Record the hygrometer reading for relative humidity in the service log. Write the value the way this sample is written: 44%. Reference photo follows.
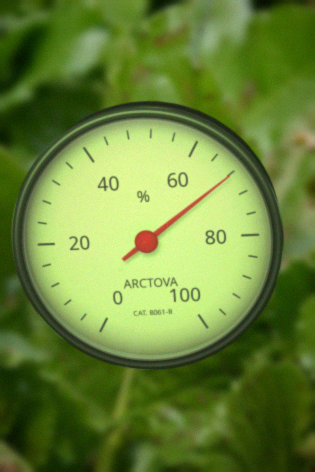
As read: 68%
